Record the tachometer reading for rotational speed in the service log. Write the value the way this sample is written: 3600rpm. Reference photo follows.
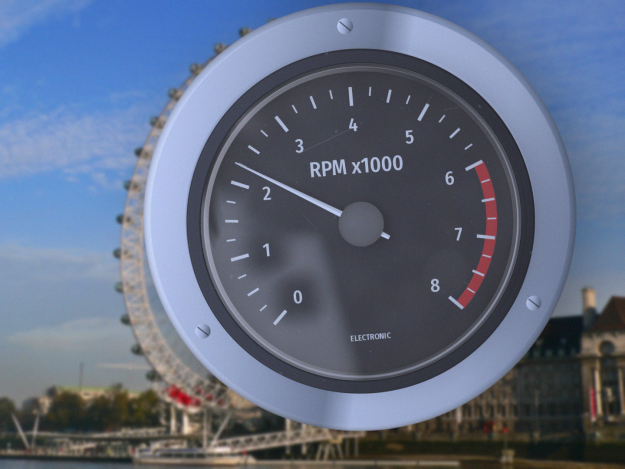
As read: 2250rpm
